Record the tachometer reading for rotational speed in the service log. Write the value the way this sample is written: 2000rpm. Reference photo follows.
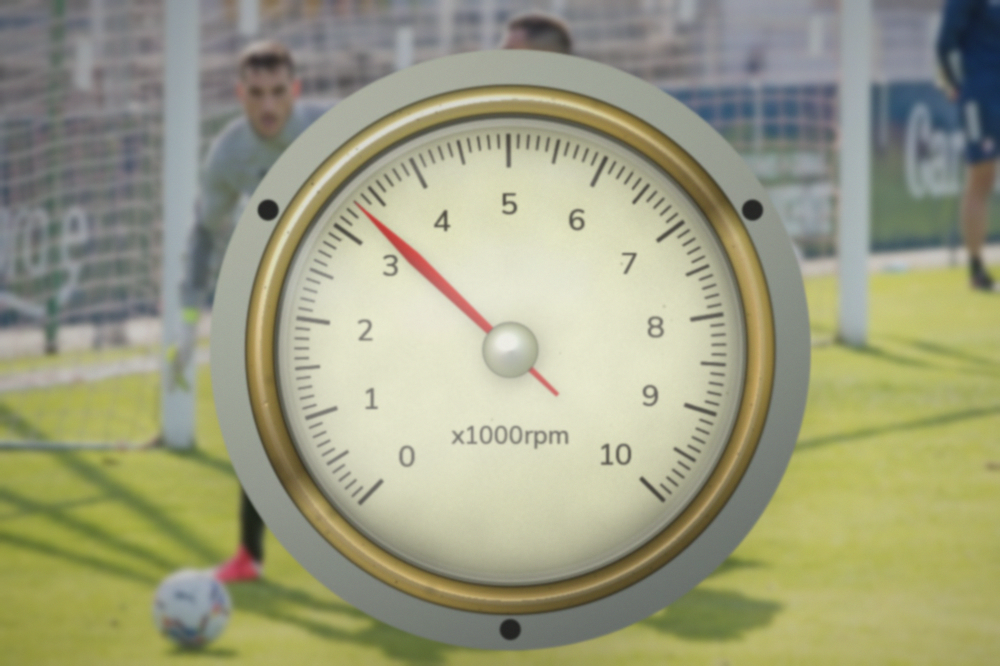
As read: 3300rpm
